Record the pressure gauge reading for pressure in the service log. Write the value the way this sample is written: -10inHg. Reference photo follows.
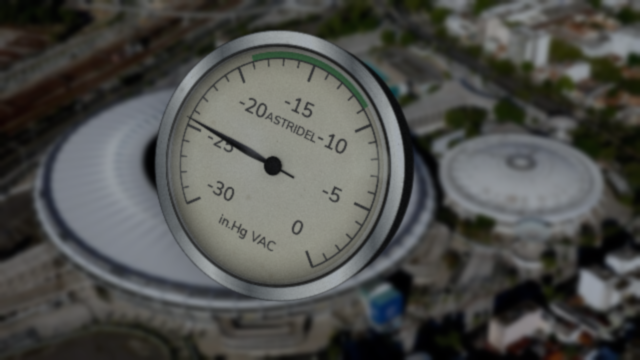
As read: -24.5inHg
